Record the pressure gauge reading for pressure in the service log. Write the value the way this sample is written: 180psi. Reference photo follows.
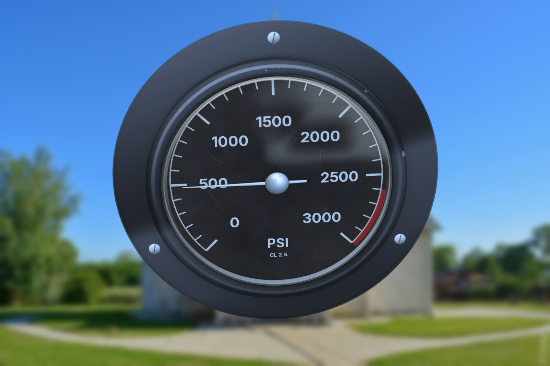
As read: 500psi
